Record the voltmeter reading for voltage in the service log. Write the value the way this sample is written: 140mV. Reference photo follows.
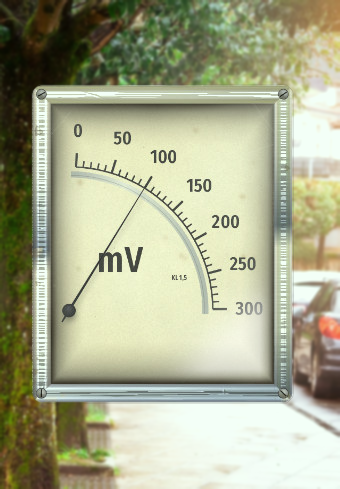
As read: 100mV
